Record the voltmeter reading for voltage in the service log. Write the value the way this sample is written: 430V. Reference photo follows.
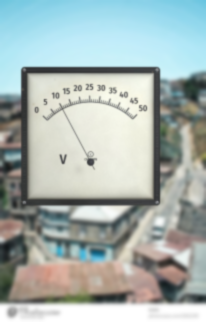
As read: 10V
